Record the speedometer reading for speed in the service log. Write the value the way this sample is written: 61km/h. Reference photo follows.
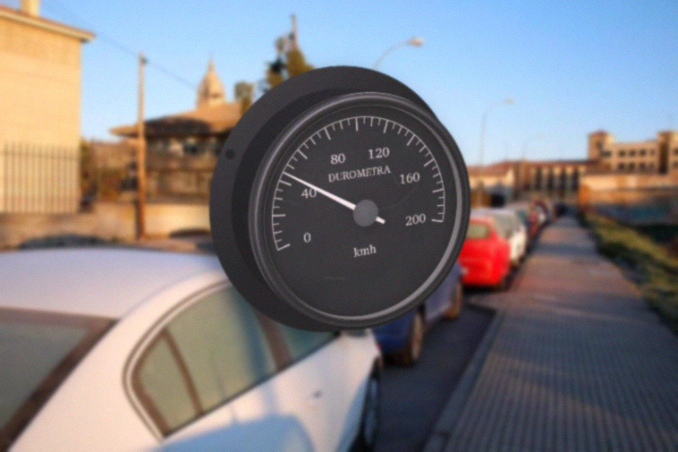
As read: 45km/h
